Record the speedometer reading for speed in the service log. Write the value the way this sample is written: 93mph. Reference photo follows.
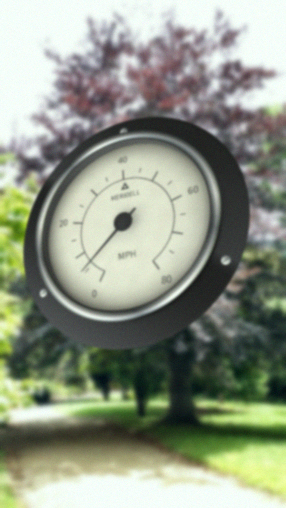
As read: 5mph
